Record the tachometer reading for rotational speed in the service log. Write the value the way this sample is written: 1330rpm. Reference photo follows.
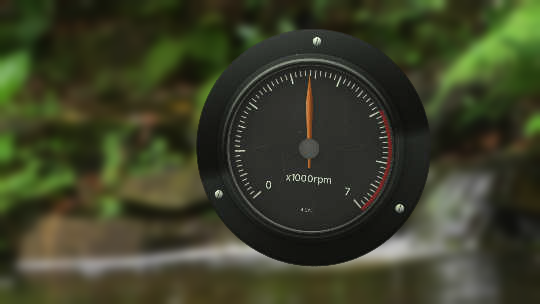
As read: 3400rpm
